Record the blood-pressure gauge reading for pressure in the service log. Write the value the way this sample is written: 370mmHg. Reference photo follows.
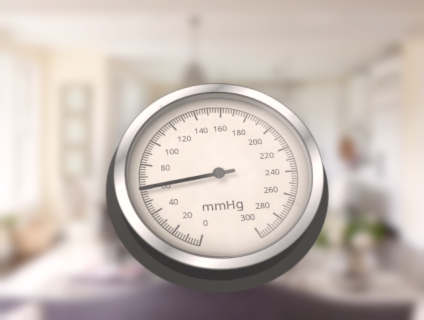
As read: 60mmHg
